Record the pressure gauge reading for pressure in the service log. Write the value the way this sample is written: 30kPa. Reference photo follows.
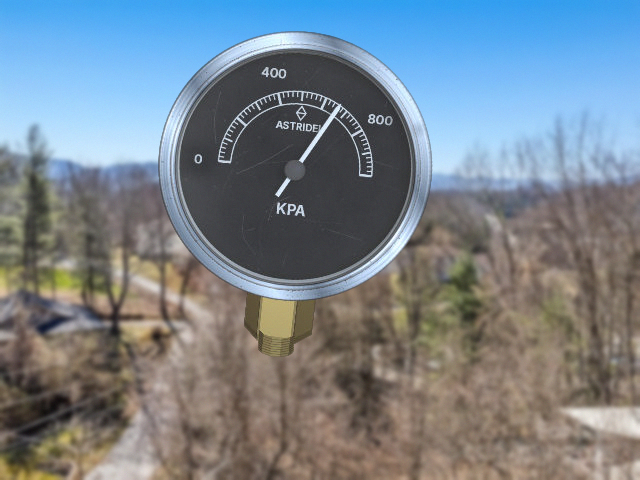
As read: 660kPa
